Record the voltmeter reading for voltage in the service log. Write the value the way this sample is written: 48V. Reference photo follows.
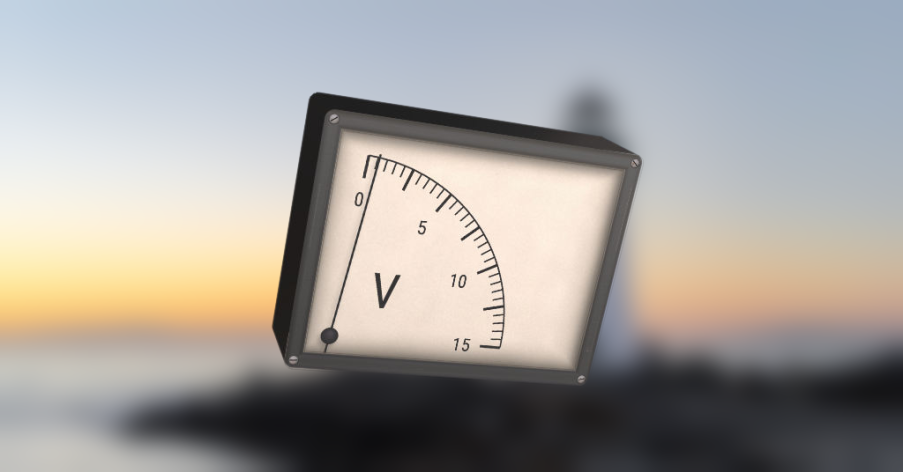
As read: 0.5V
